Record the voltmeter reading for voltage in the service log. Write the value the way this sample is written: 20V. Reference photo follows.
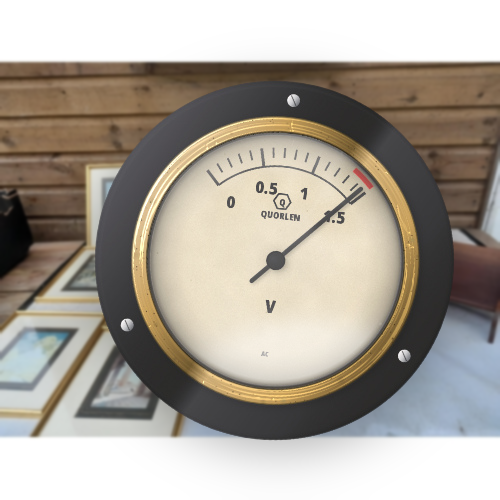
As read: 1.45V
